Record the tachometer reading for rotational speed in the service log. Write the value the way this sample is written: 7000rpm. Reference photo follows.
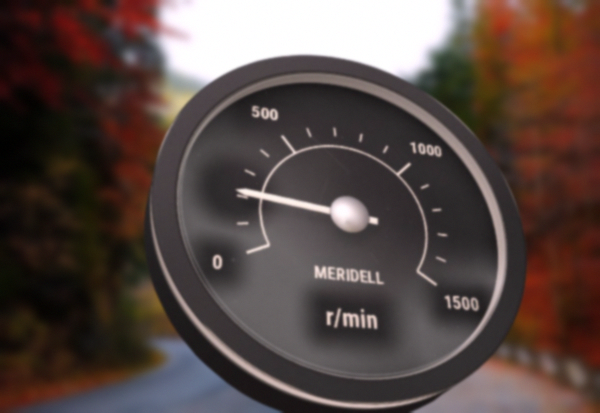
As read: 200rpm
